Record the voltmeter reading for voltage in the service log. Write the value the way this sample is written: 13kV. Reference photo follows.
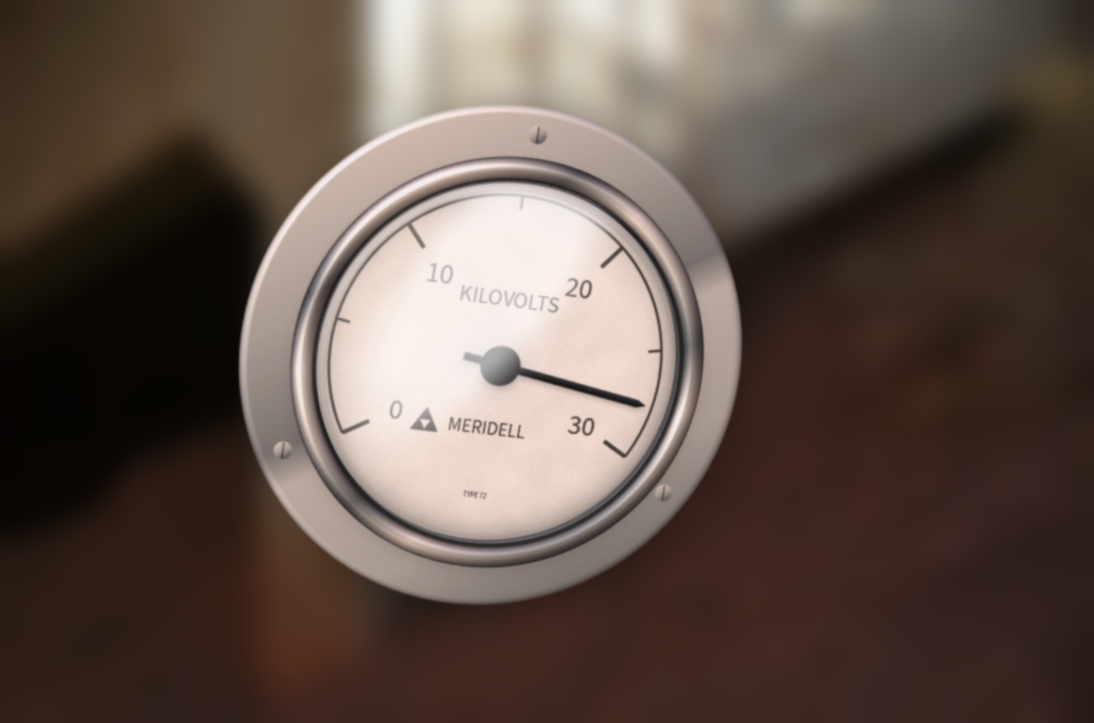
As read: 27.5kV
